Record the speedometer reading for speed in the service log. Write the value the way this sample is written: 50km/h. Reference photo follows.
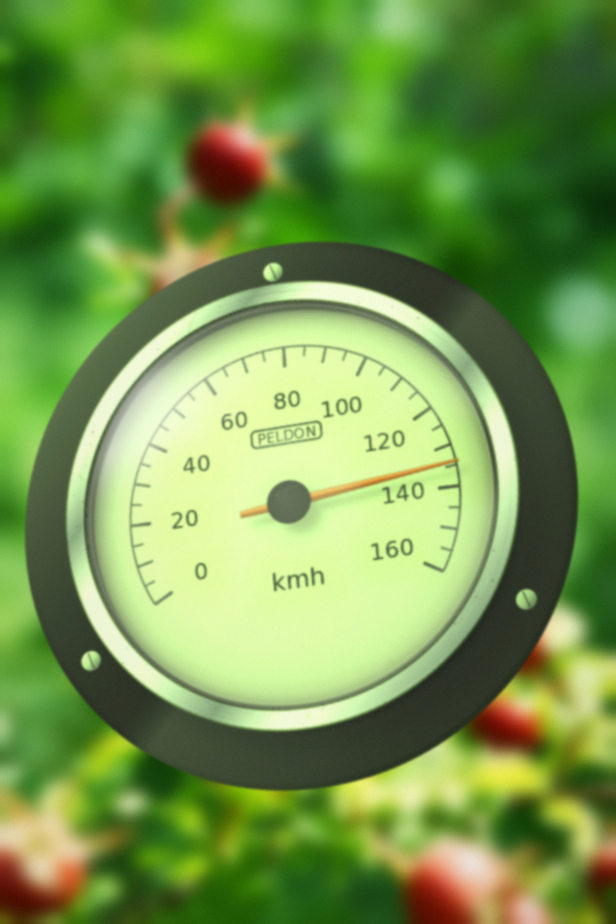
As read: 135km/h
